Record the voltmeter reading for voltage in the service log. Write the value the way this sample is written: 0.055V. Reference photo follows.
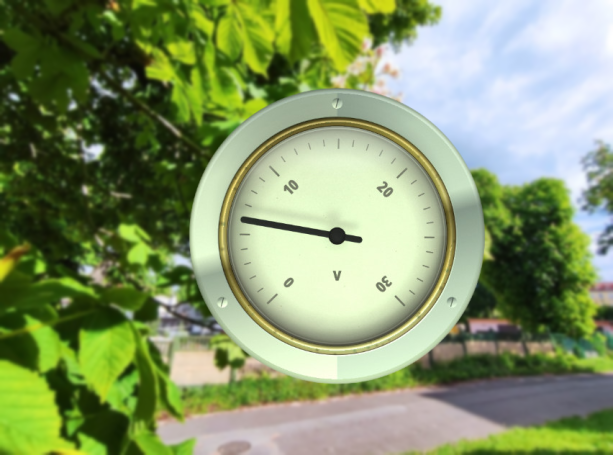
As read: 6V
